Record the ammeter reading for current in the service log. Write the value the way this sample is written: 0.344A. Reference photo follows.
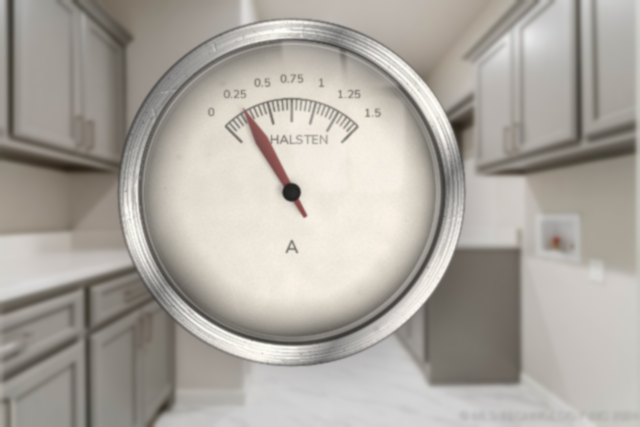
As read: 0.25A
